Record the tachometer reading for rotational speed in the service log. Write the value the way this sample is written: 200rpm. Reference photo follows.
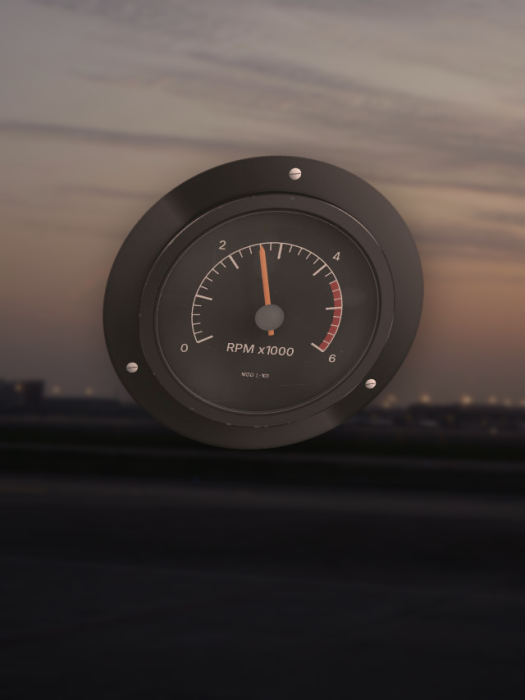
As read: 2600rpm
